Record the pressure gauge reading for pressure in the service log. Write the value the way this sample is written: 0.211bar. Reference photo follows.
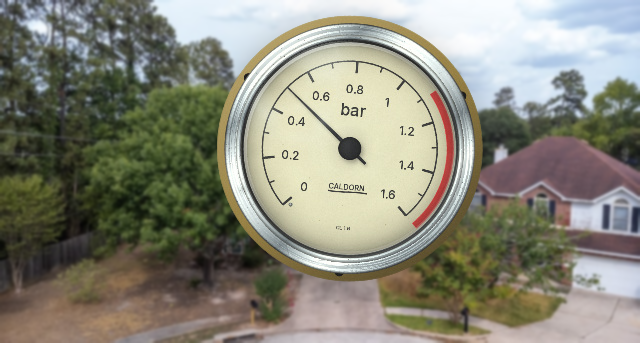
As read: 0.5bar
